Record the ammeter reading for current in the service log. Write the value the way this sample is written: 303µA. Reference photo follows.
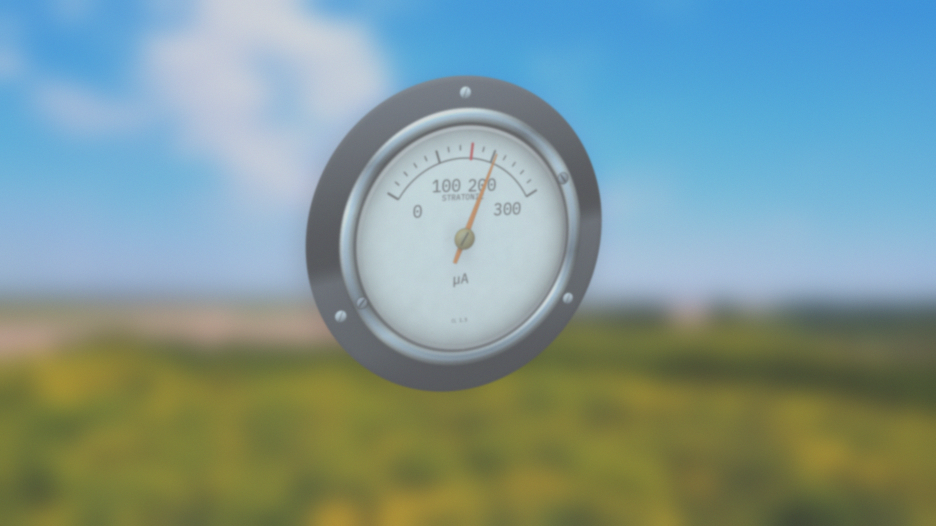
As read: 200µA
